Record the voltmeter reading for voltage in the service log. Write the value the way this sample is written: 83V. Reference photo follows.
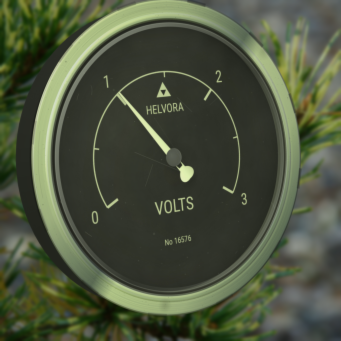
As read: 1V
